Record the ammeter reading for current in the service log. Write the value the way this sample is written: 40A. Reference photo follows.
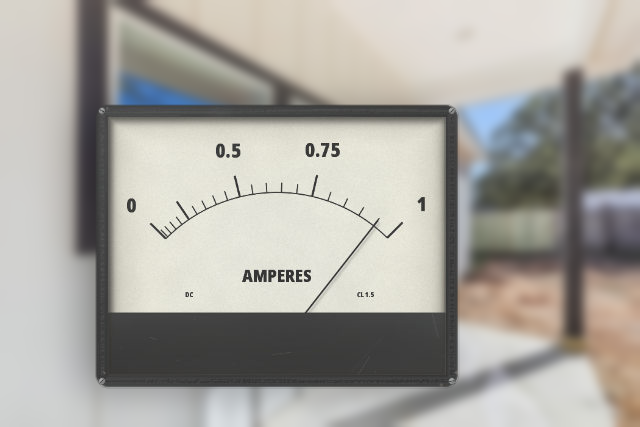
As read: 0.95A
